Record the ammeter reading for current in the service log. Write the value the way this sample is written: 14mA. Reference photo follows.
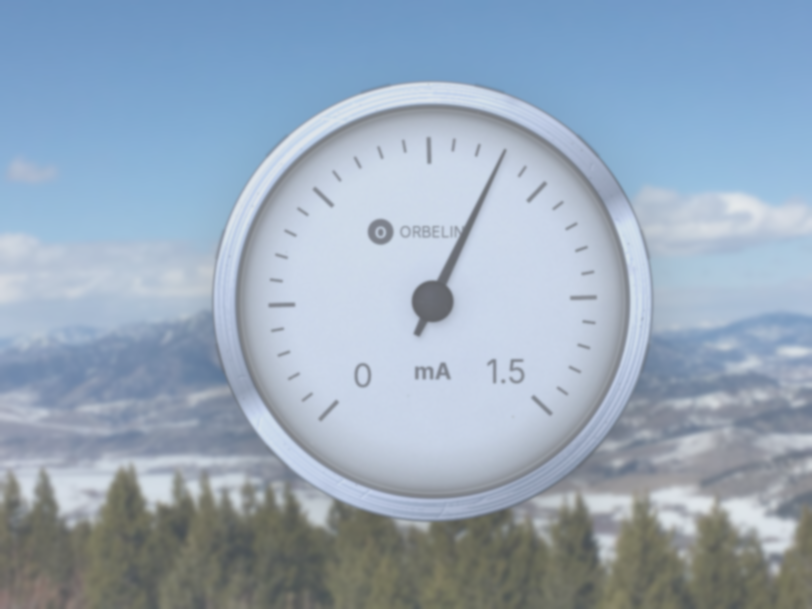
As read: 0.9mA
